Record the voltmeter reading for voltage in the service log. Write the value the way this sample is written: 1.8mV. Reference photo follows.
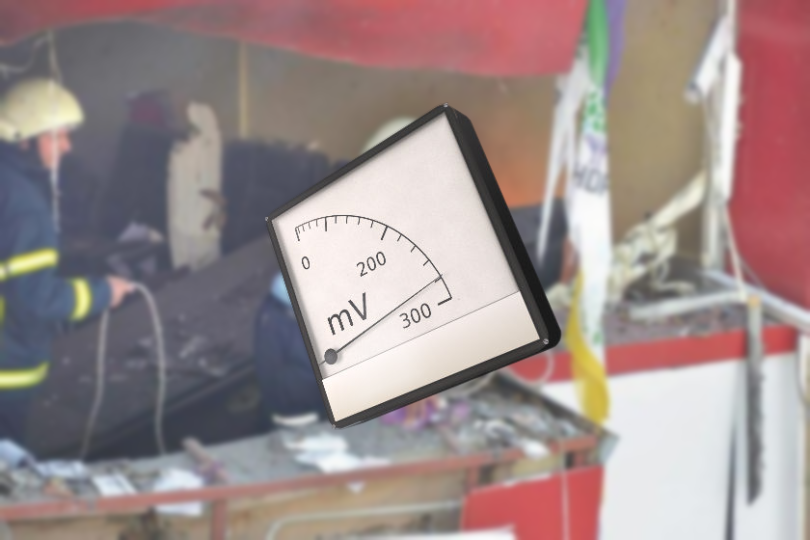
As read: 280mV
